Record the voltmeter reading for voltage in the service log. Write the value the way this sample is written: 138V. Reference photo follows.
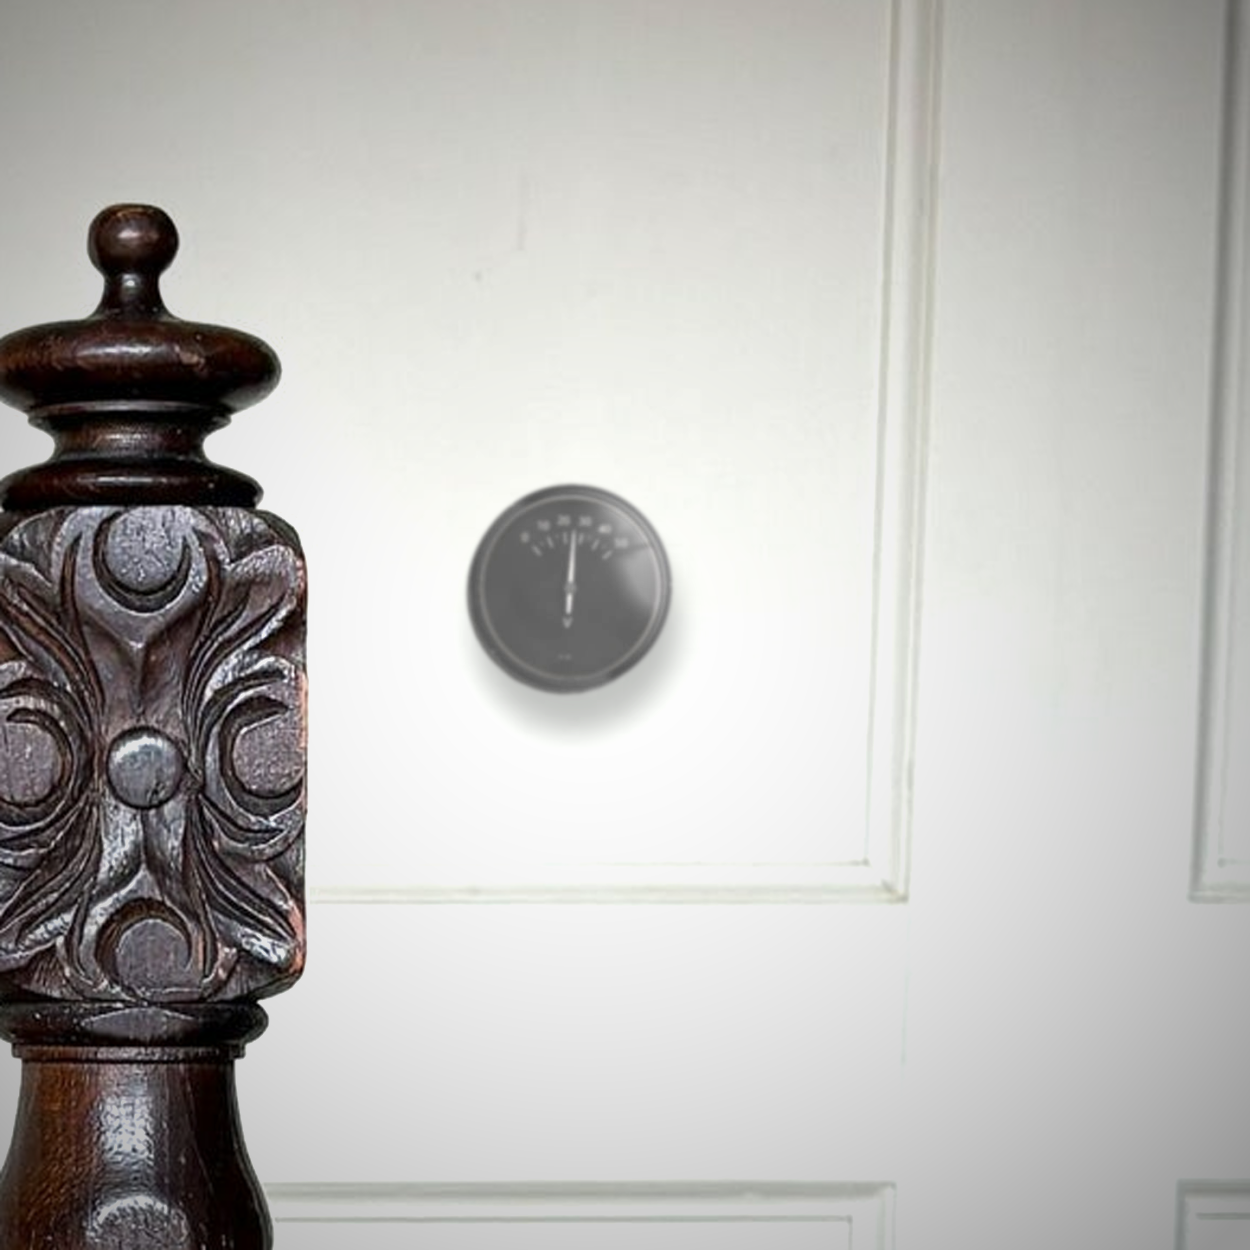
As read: 25V
